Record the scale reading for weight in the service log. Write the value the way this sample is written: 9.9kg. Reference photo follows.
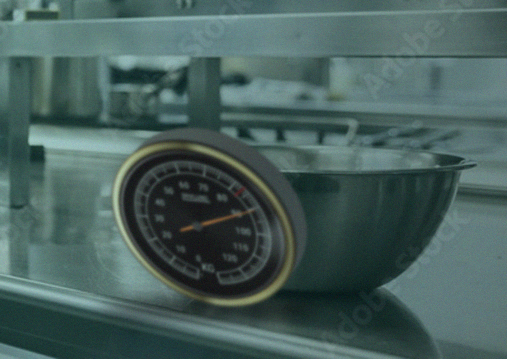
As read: 90kg
